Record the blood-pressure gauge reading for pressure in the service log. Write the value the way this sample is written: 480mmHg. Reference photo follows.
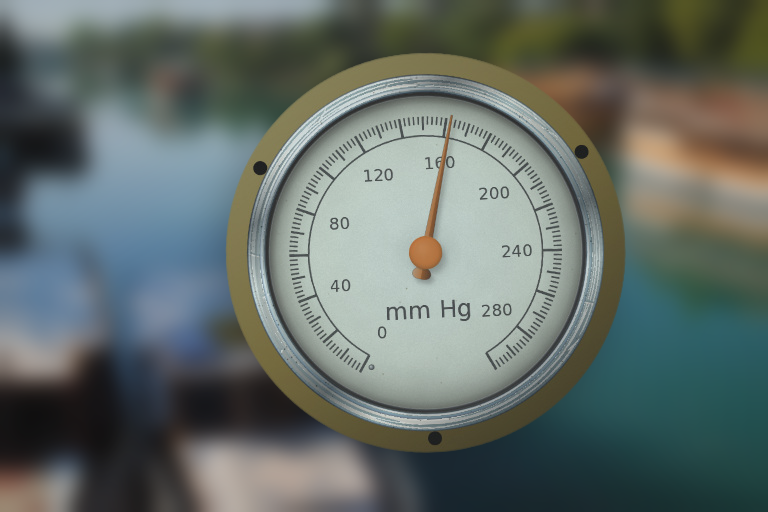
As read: 162mmHg
